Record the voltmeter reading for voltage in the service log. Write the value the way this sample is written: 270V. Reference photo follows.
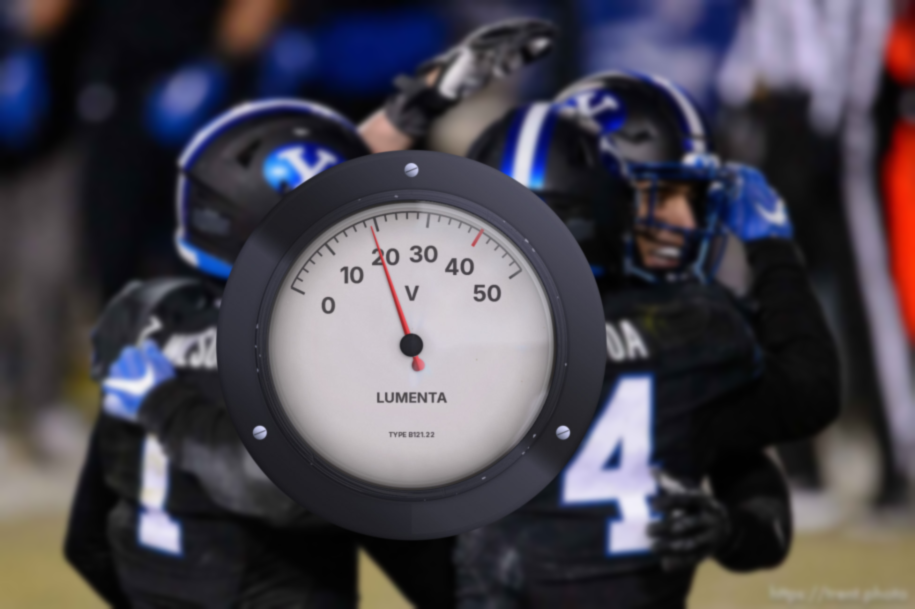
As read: 19V
